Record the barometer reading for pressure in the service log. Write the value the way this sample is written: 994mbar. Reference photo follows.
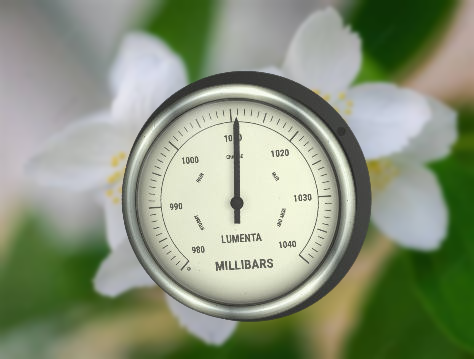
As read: 1011mbar
